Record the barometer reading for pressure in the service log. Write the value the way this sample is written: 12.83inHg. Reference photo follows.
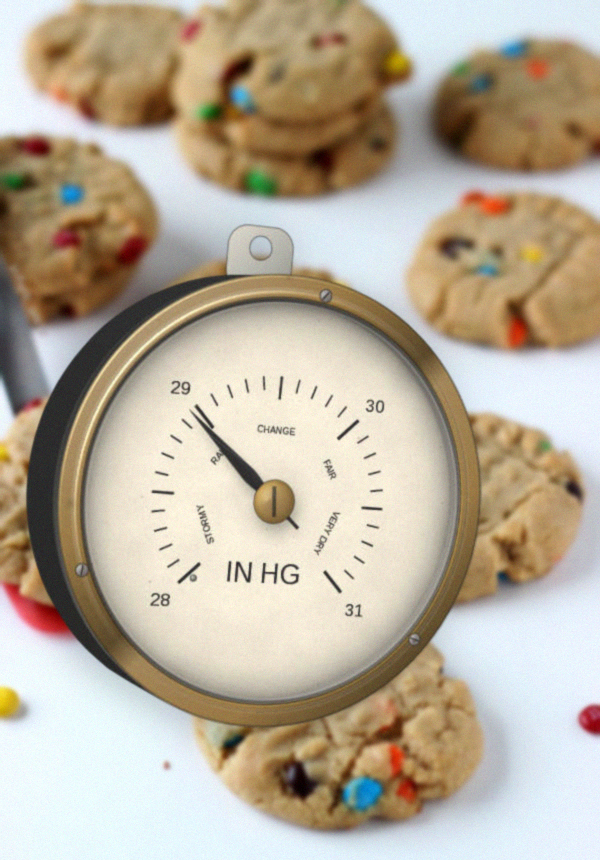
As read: 28.95inHg
